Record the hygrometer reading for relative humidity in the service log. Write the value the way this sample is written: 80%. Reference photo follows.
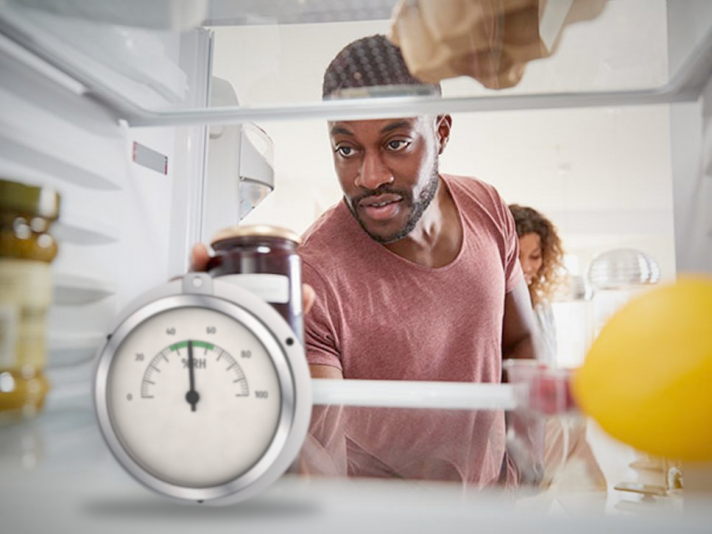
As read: 50%
